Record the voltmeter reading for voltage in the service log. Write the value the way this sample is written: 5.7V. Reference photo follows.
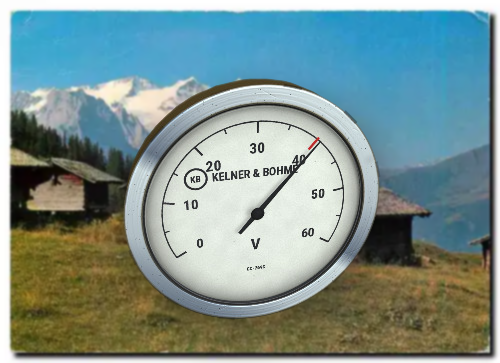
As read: 40V
